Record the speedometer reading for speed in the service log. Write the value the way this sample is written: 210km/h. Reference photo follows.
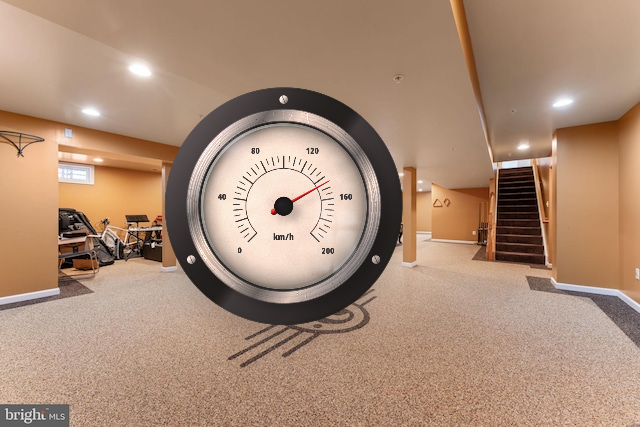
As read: 145km/h
